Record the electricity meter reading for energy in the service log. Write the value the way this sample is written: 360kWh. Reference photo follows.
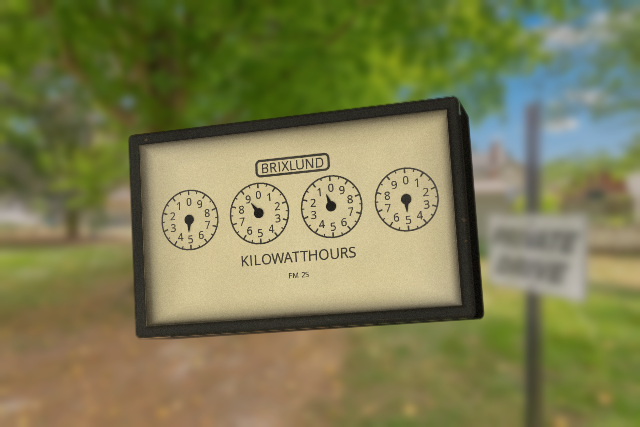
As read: 4905kWh
